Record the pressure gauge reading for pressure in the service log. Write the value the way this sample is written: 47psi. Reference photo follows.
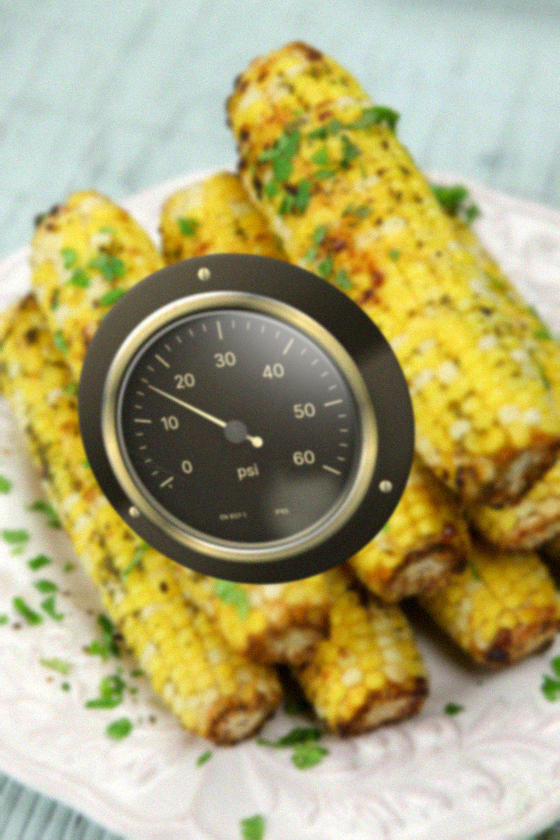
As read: 16psi
